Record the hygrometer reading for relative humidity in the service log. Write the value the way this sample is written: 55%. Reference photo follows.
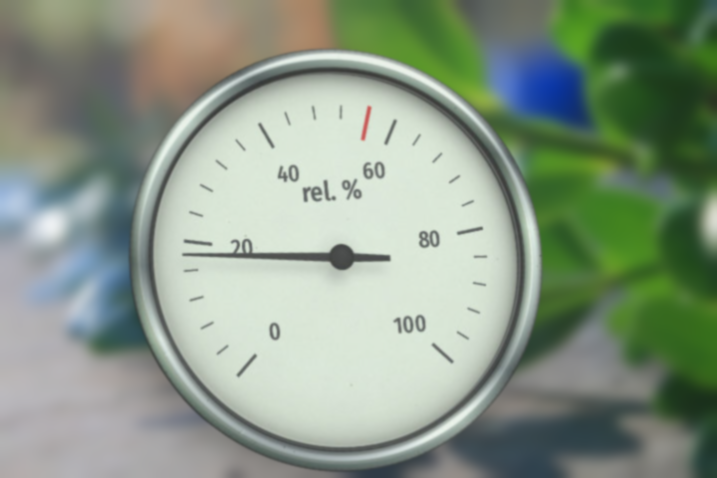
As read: 18%
